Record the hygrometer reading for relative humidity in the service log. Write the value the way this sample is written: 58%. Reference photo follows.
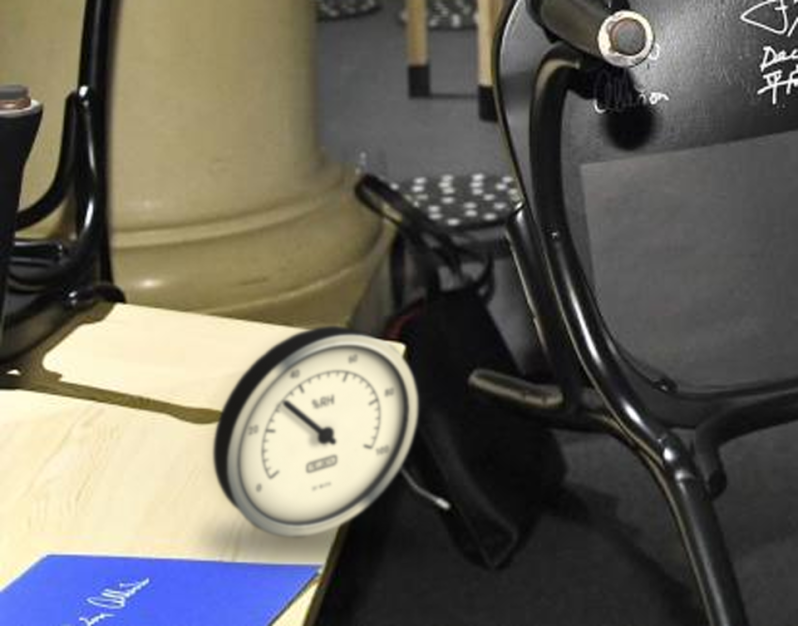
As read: 32%
